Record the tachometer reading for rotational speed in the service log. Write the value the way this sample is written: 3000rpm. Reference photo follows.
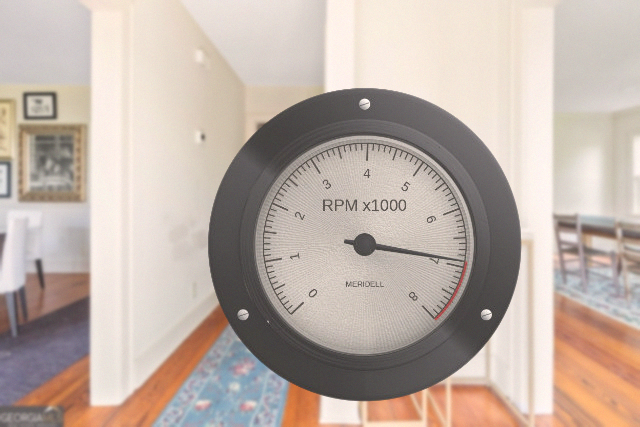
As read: 6900rpm
